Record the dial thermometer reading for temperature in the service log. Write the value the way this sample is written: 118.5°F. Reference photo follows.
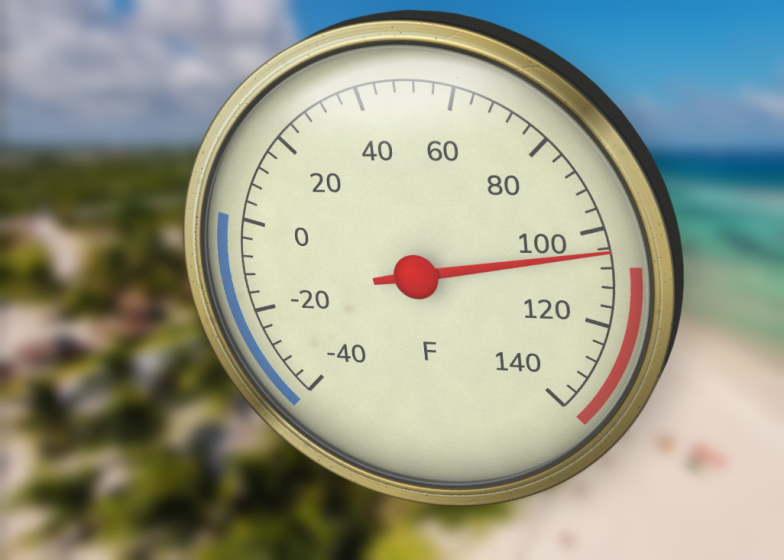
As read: 104°F
